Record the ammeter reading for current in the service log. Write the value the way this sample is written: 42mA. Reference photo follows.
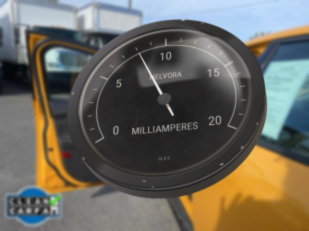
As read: 8mA
